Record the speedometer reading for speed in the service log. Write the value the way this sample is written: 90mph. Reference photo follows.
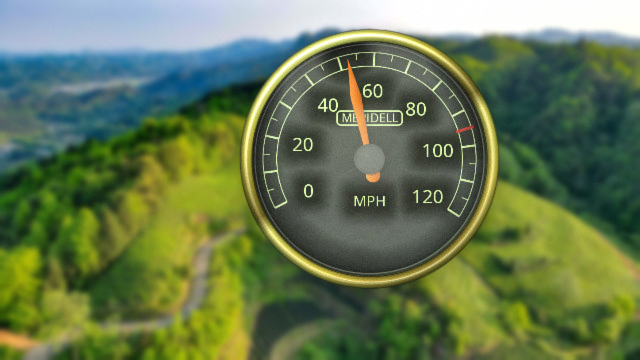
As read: 52.5mph
